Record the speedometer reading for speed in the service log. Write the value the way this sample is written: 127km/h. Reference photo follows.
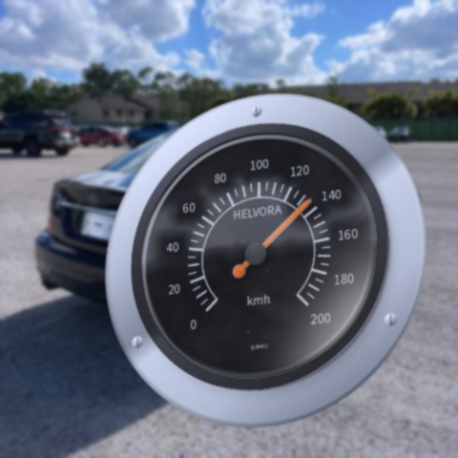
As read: 135km/h
